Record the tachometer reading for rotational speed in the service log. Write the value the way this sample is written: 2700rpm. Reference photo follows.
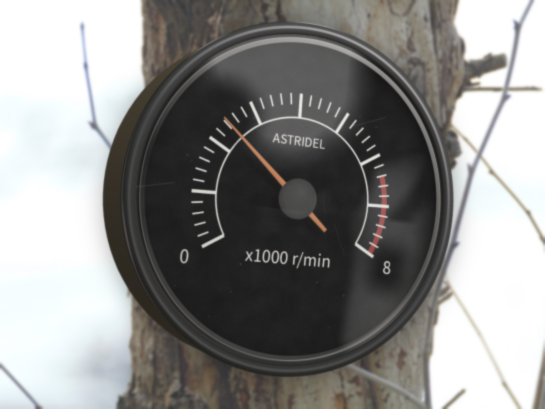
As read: 2400rpm
